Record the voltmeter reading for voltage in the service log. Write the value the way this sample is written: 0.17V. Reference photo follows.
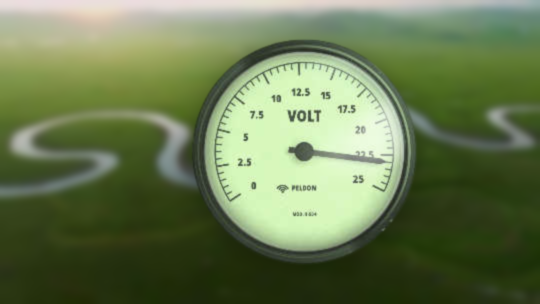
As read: 23V
